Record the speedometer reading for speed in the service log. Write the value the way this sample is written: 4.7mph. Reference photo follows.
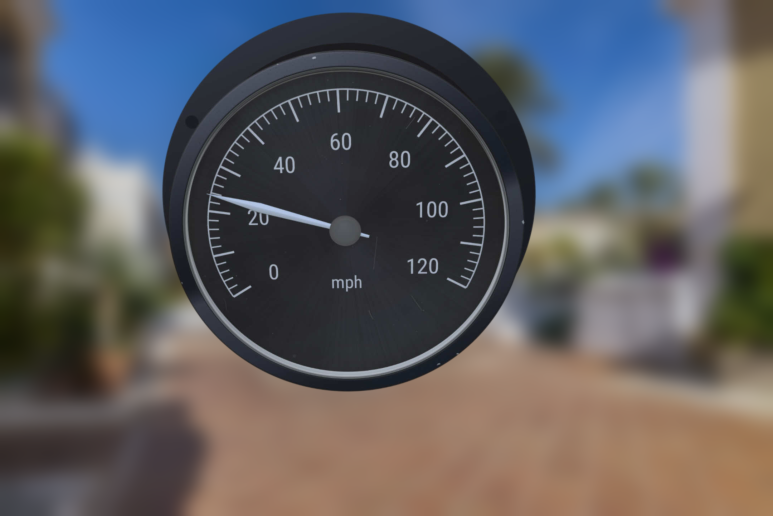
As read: 24mph
